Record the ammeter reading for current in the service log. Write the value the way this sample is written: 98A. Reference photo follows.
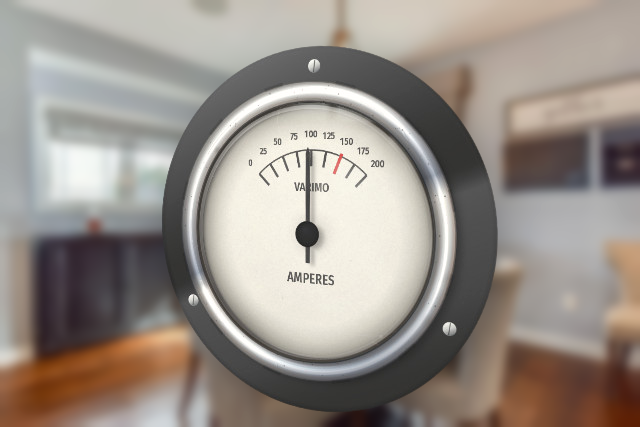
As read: 100A
